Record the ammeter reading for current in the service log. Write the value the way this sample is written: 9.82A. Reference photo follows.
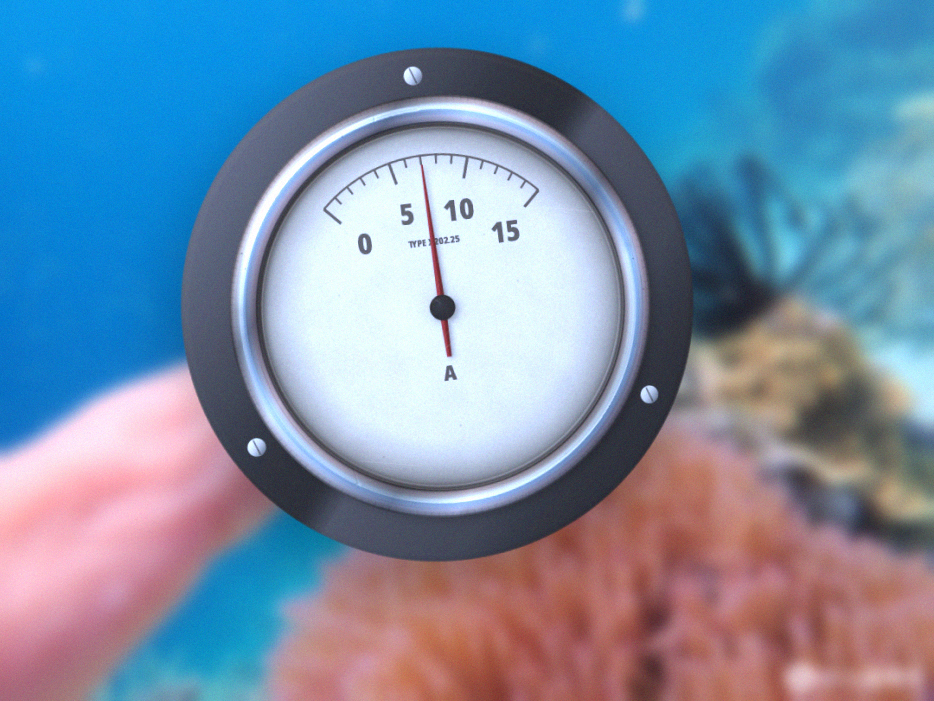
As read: 7A
